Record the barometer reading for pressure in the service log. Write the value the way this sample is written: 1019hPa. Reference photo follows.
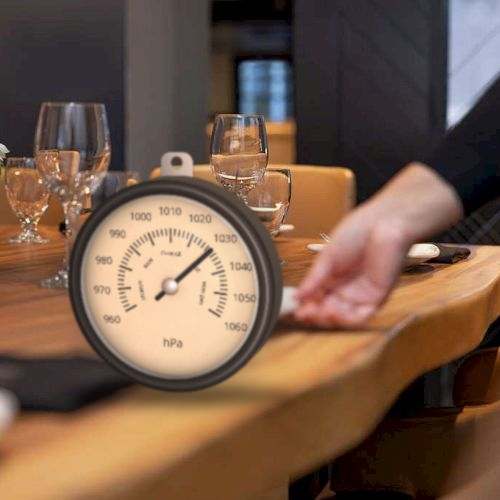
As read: 1030hPa
